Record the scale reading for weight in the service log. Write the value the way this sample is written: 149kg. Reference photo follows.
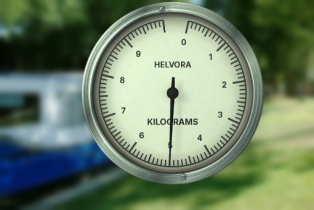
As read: 5kg
